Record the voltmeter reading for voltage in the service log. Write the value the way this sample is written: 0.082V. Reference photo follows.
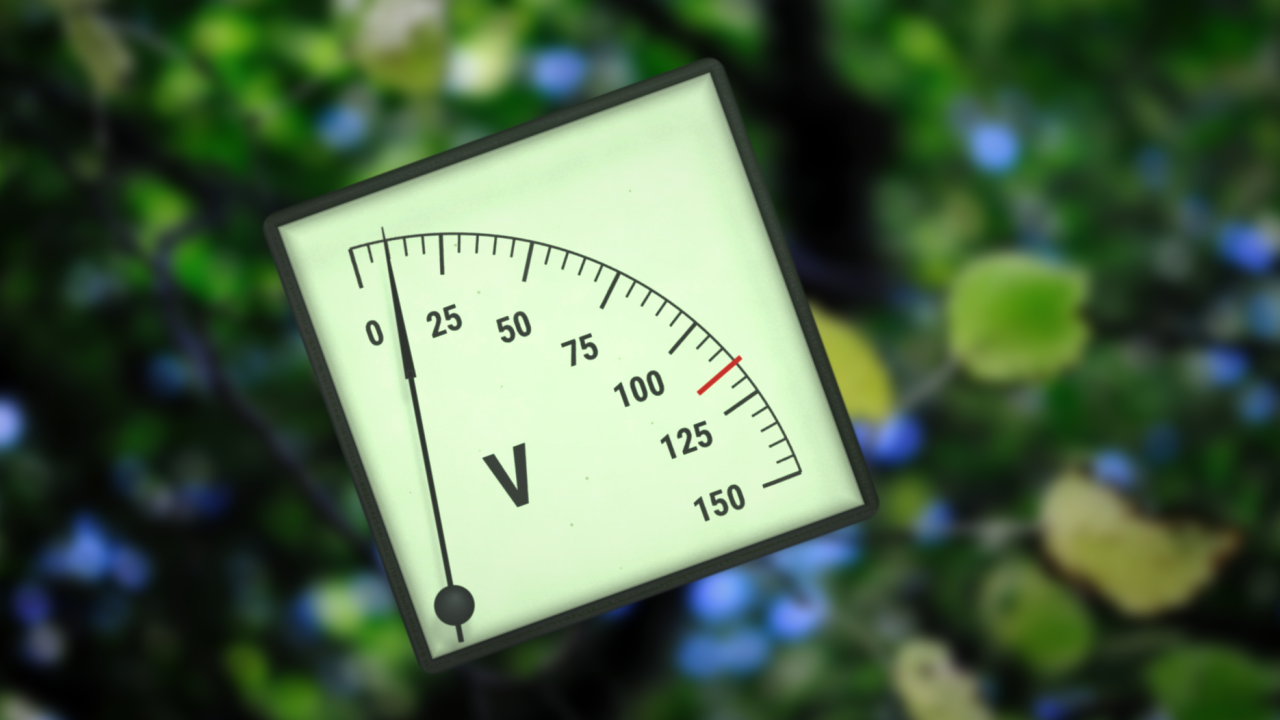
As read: 10V
